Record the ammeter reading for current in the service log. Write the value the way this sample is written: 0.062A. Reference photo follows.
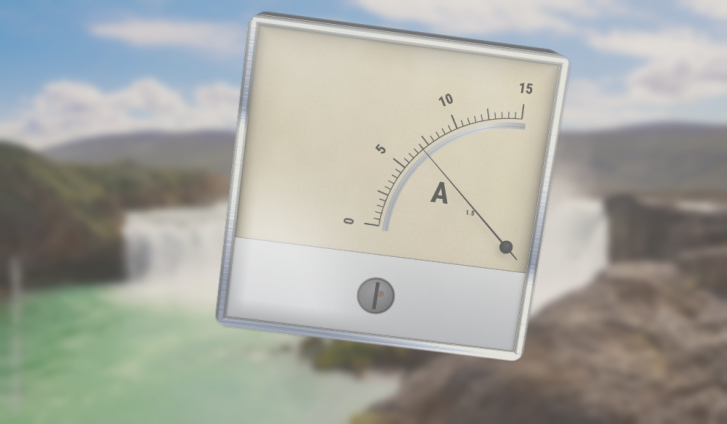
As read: 7A
